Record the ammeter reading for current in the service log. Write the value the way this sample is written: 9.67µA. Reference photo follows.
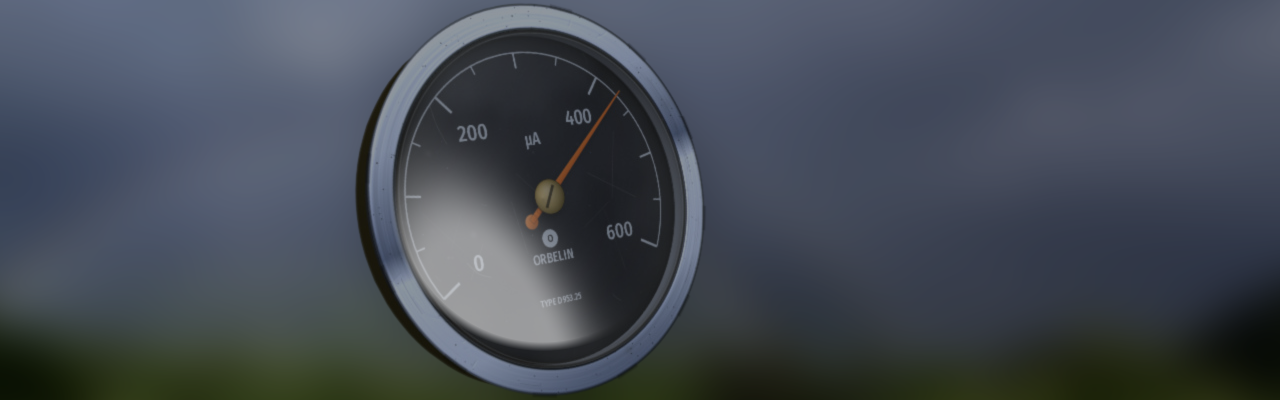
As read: 425µA
